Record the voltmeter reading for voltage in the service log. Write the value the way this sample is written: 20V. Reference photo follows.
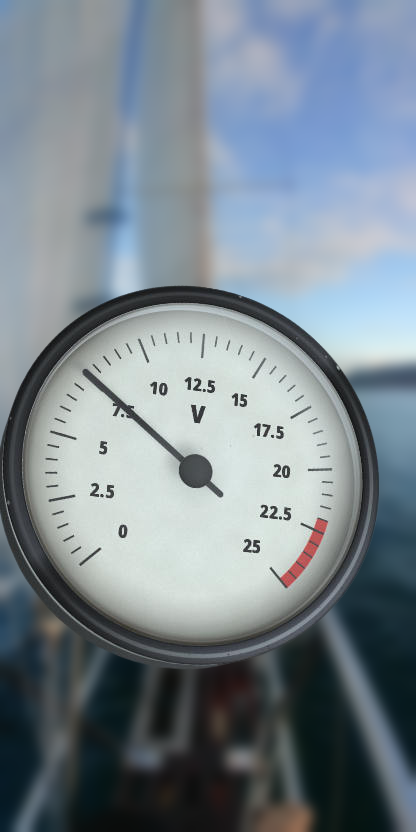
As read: 7.5V
